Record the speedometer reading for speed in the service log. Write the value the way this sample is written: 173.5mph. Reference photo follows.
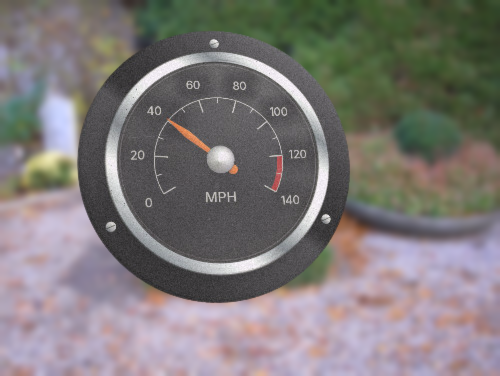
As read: 40mph
